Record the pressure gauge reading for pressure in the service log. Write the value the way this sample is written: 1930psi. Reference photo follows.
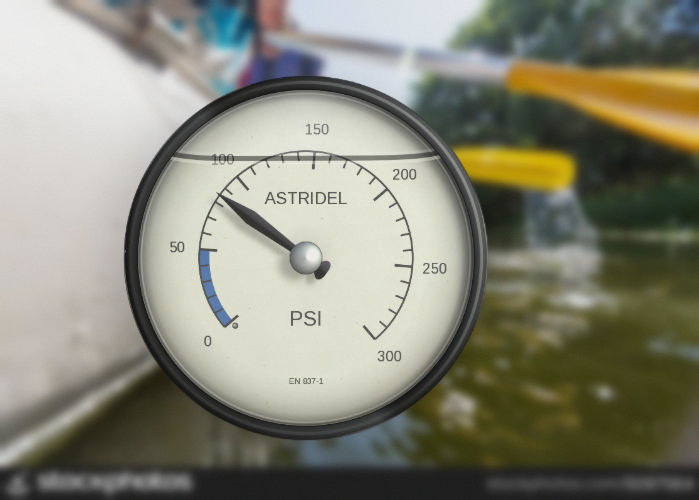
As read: 85psi
